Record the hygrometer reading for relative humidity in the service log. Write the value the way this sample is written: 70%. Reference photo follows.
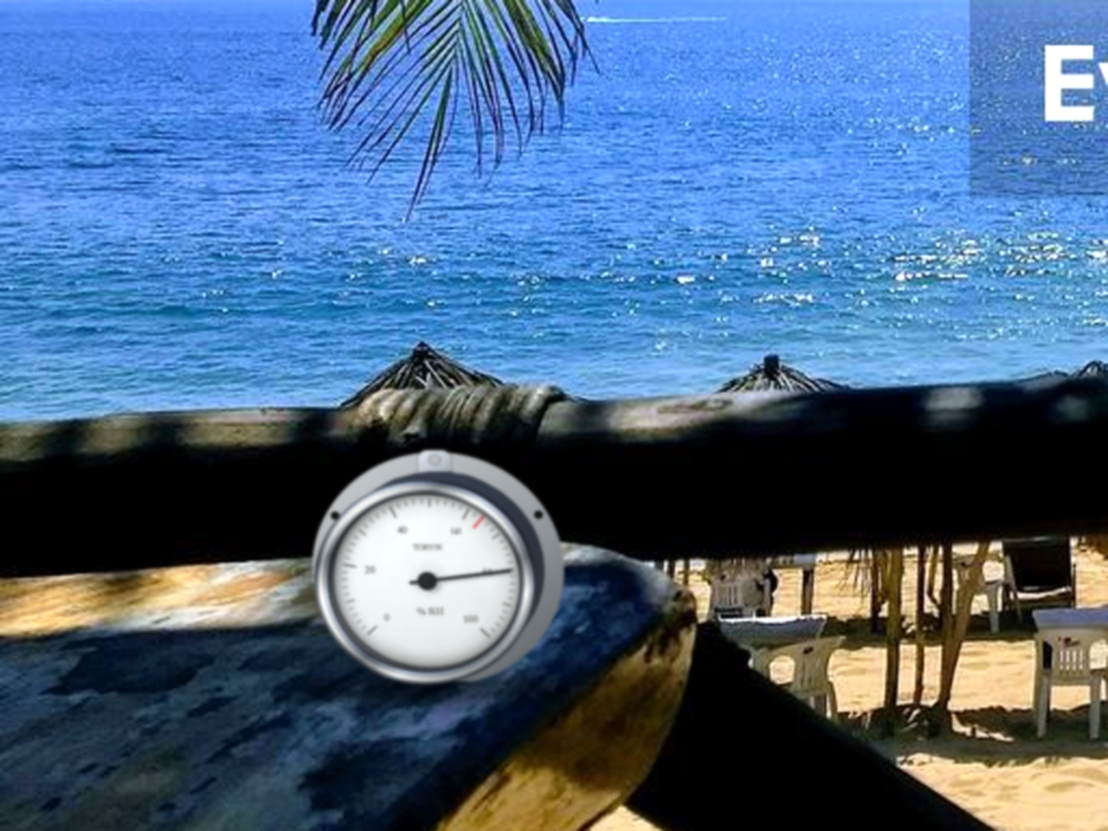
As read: 80%
